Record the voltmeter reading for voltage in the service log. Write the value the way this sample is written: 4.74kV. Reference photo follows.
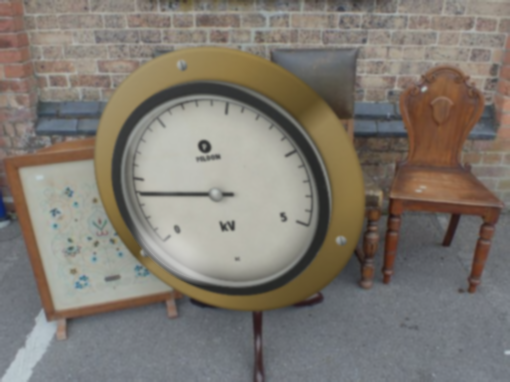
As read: 0.8kV
